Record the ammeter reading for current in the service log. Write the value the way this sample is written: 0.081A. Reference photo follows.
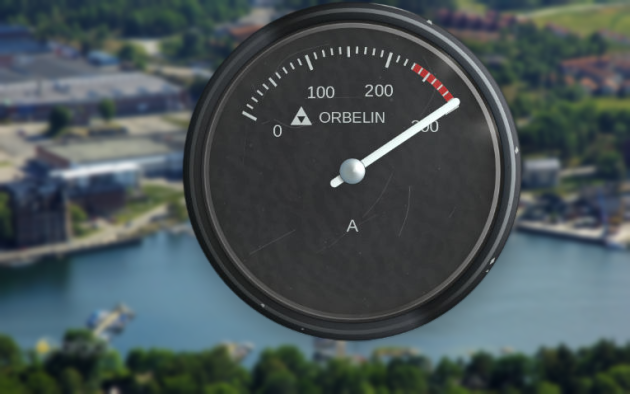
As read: 295A
